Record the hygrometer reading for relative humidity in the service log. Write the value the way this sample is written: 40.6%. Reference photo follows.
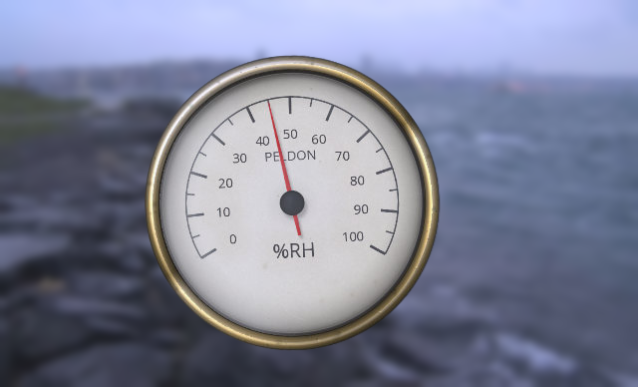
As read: 45%
